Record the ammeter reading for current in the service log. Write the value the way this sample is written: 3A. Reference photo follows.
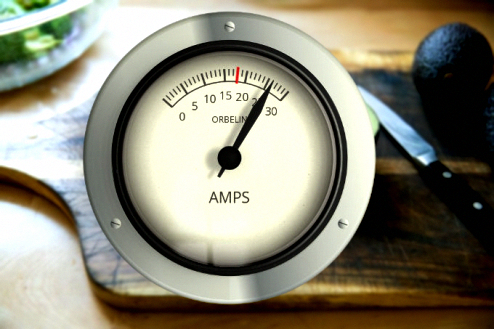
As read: 26A
